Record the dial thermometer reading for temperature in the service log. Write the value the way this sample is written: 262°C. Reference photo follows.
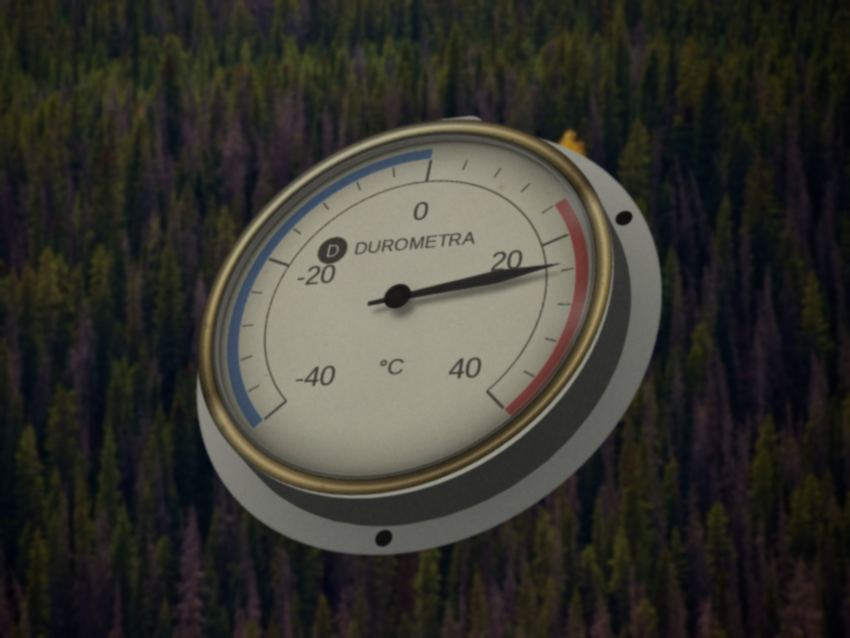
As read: 24°C
